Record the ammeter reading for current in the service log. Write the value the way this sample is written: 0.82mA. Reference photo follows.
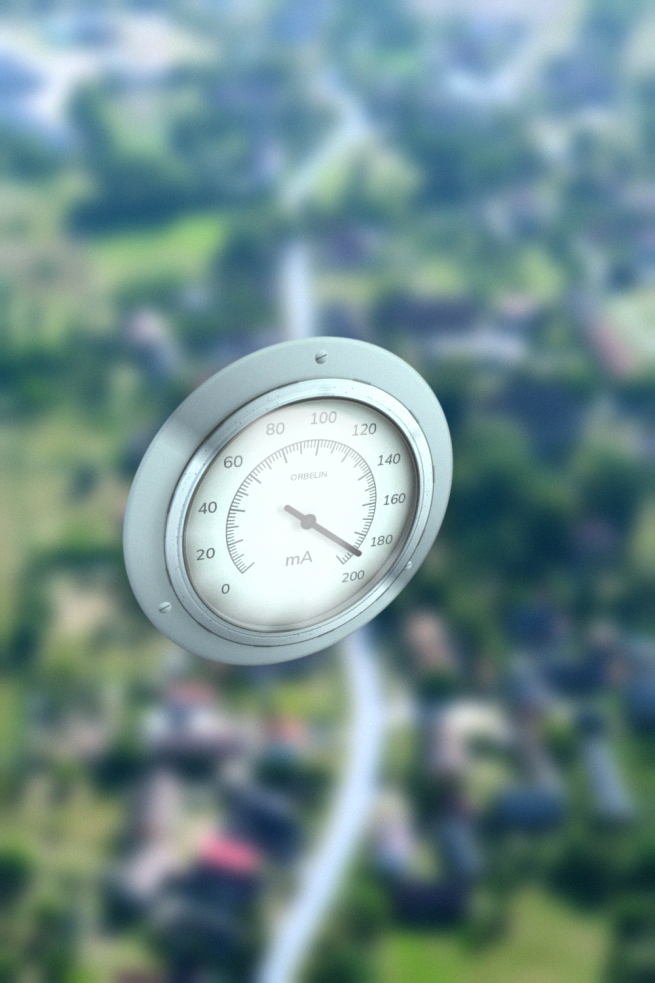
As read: 190mA
